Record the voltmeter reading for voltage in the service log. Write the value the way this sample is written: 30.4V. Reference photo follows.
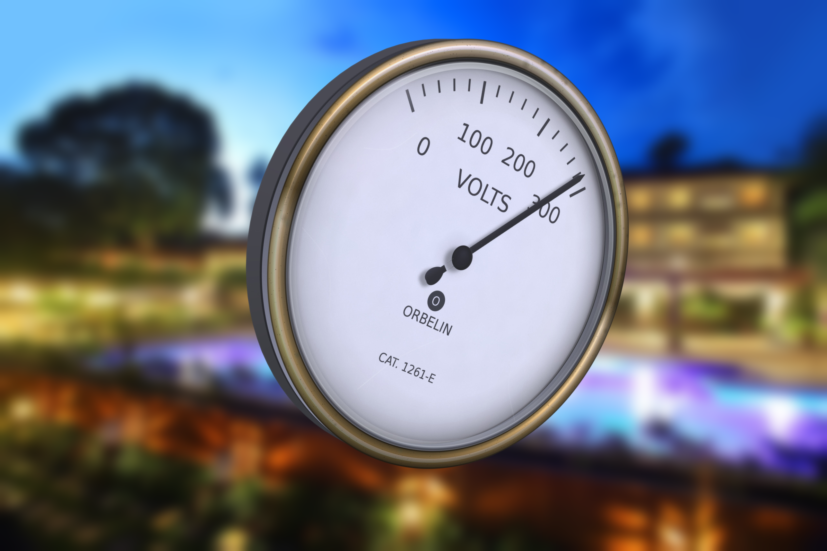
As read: 280V
